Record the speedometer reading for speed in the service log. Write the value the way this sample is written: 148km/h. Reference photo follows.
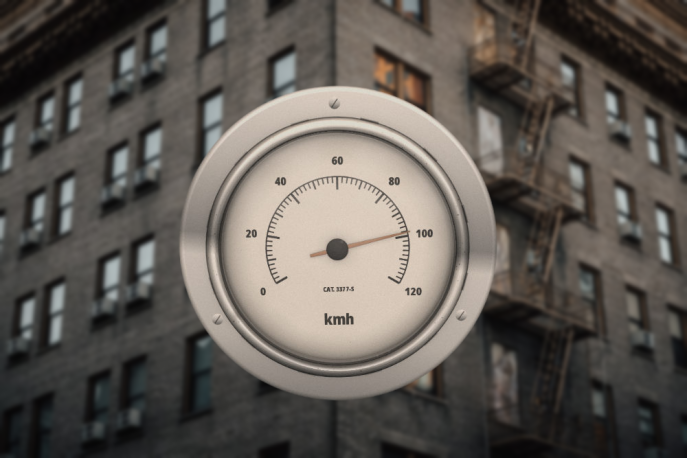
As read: 98km/h
